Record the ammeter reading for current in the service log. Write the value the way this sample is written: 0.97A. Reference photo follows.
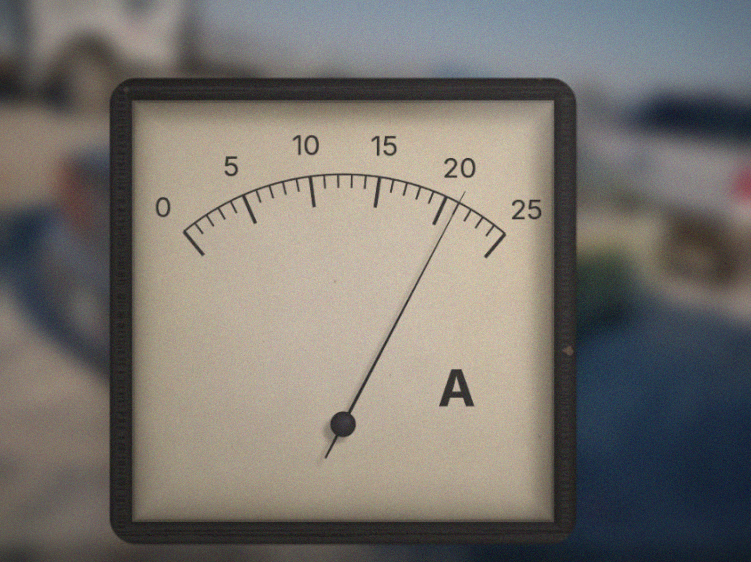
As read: 21A
